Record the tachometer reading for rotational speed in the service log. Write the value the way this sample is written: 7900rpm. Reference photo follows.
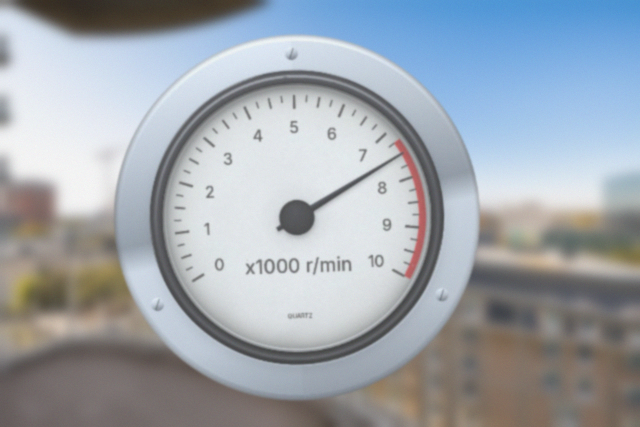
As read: 7500rpm
